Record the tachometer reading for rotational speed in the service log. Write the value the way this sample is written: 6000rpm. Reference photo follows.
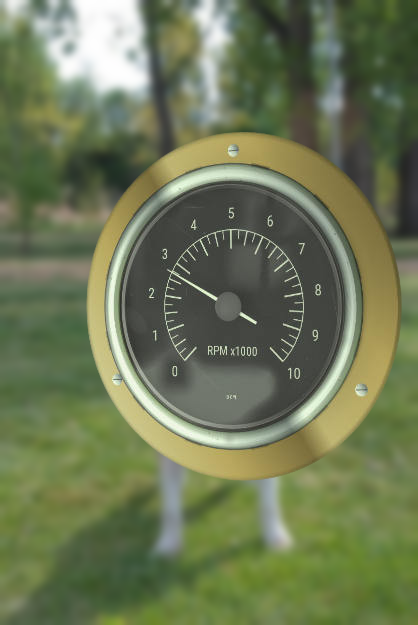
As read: 2750rpm
